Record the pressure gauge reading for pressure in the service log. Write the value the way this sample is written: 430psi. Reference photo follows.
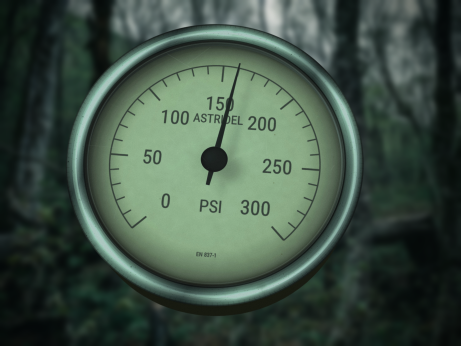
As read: 160psi
